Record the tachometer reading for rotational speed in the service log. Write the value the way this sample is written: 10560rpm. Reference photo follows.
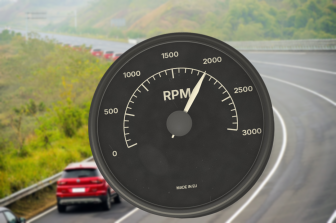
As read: 2000rpm
